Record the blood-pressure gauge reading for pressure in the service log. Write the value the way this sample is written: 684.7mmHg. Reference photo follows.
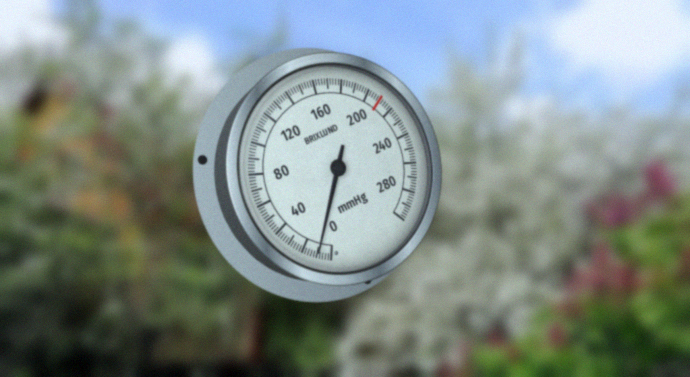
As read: 10mmHg
